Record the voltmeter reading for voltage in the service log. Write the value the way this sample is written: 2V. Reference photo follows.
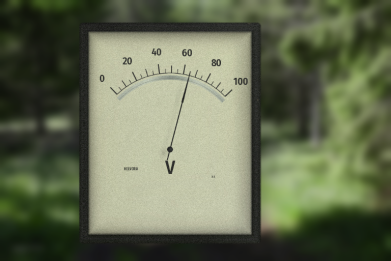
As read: 65V
